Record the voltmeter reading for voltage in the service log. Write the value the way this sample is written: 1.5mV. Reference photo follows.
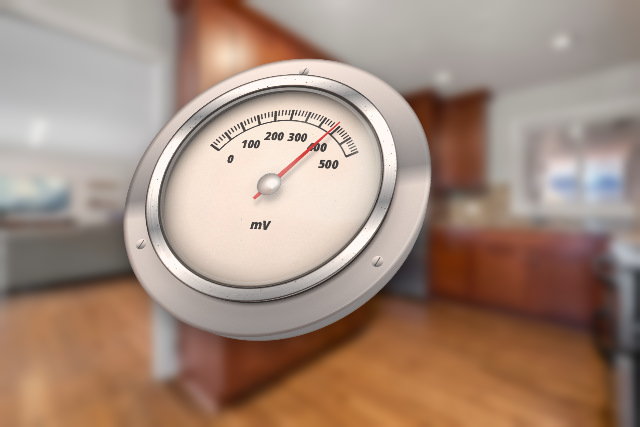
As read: 400mV
